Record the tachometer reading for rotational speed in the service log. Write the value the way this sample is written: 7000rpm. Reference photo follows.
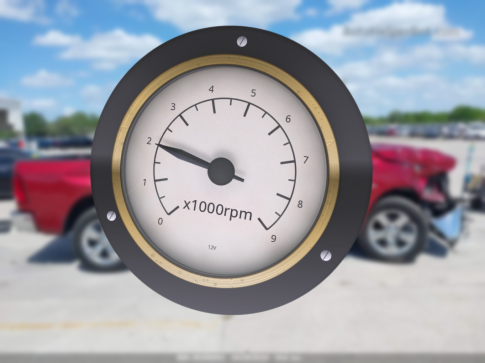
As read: 2000rpm
